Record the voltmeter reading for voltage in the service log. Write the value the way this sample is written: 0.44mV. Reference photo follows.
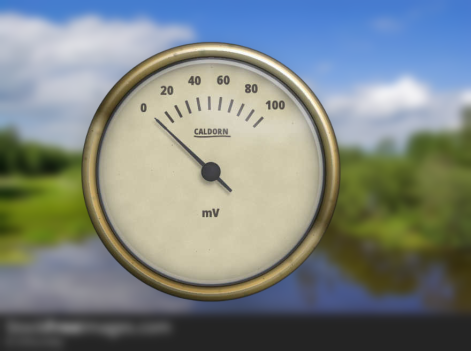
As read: 0mV
